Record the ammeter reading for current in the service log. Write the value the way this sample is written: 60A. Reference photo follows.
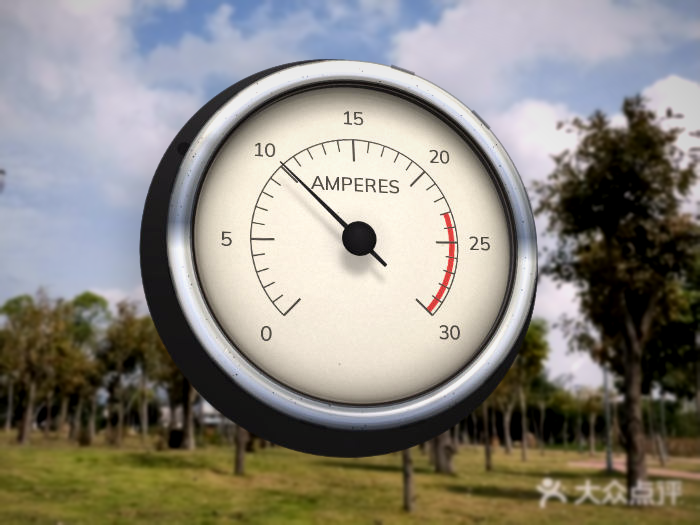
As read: 10A
